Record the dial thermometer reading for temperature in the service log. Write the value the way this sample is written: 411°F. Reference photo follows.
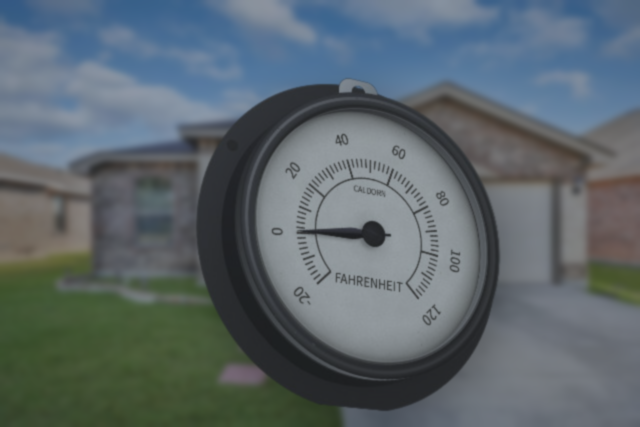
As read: 0°F
